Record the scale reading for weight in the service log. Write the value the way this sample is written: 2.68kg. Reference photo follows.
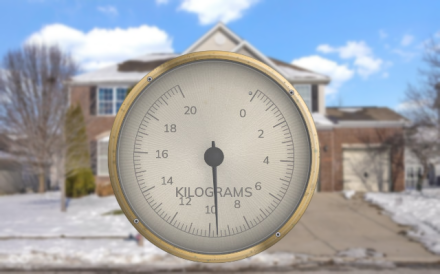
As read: 9.6kg
